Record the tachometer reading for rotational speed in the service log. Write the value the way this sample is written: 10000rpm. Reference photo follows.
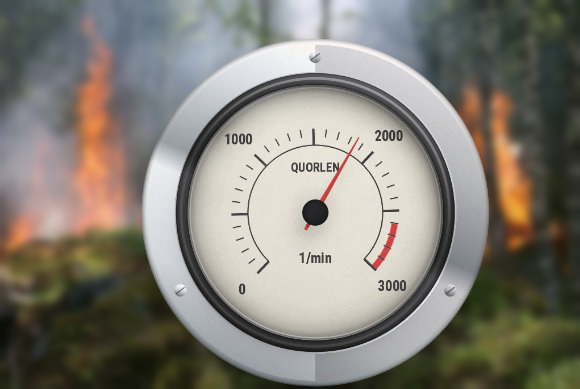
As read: 1850rpm
